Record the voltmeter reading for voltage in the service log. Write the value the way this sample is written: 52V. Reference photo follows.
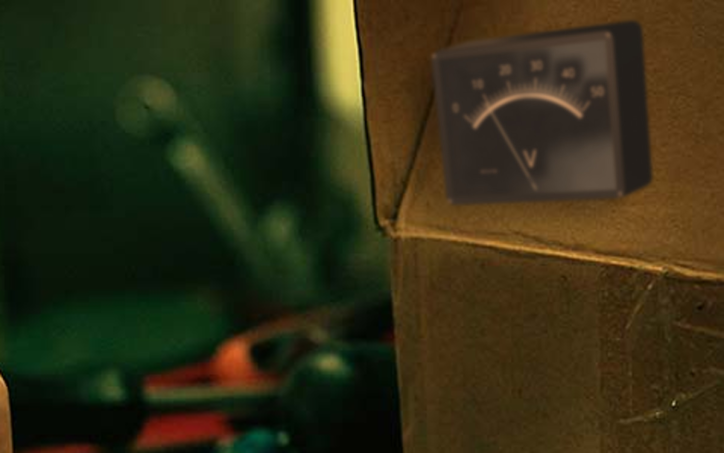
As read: 10V
